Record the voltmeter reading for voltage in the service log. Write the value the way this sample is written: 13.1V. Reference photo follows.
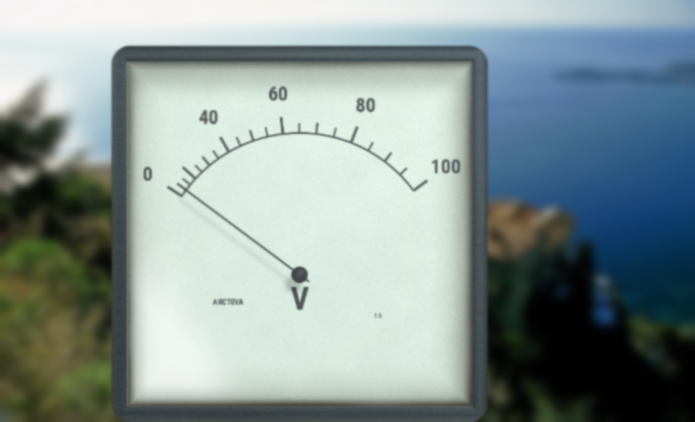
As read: 10V
